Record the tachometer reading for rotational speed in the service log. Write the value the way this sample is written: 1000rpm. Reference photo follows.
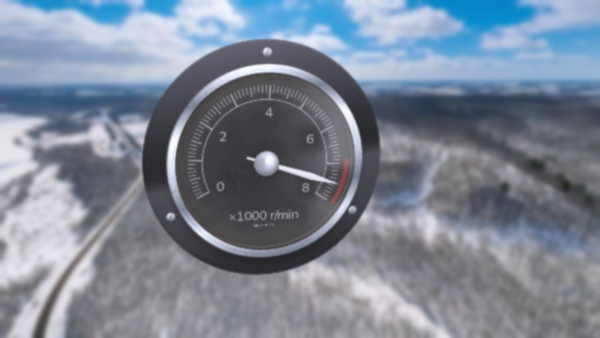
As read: 7500rpm
